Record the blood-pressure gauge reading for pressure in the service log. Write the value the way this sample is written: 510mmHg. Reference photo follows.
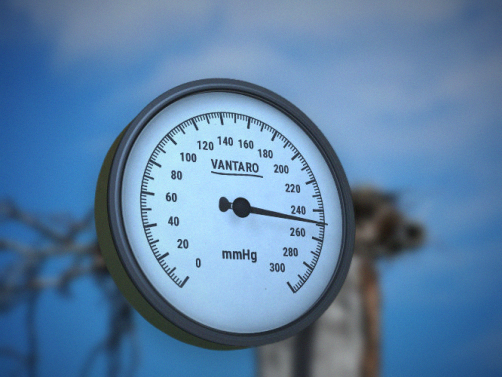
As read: 250mmHg
